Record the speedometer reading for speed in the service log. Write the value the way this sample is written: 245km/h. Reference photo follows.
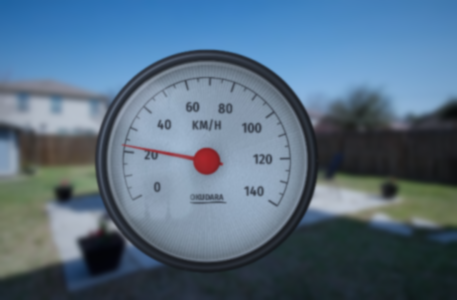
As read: 22.5km/h
